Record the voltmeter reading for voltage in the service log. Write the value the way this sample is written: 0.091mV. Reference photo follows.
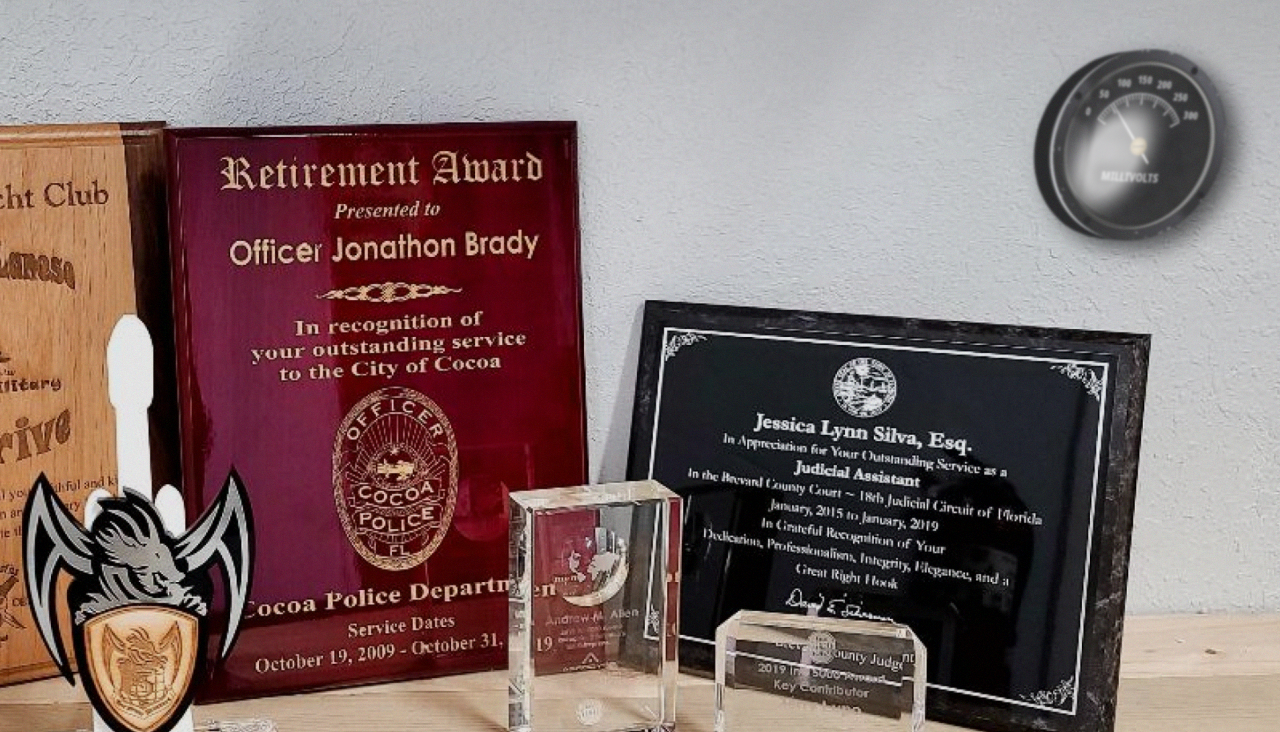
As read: 50mV
